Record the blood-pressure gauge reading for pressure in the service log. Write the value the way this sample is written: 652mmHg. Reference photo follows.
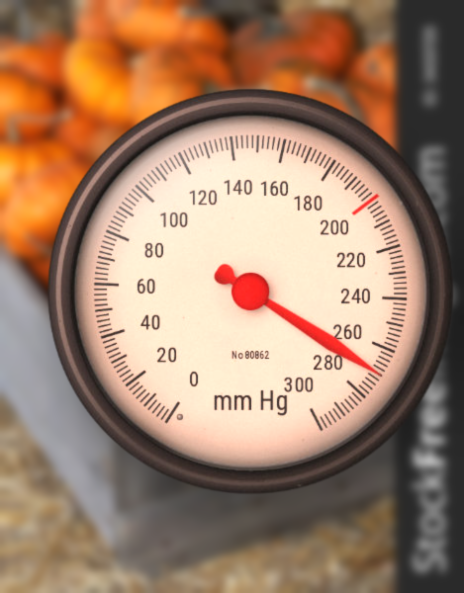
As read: 270mmHg
